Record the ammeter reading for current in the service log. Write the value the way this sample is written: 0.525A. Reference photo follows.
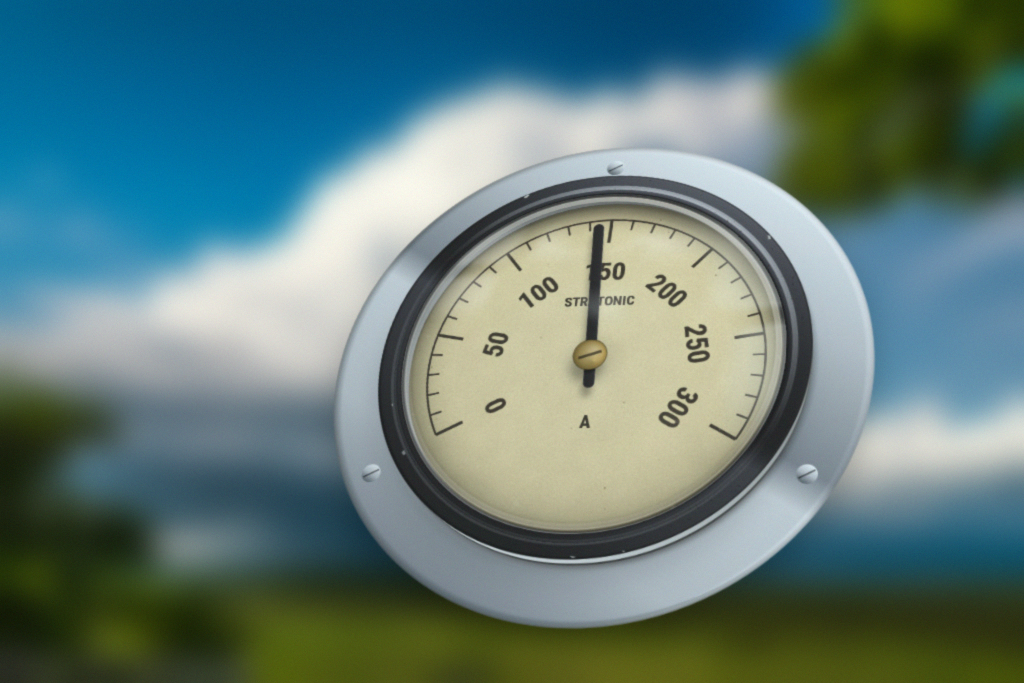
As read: 145A
